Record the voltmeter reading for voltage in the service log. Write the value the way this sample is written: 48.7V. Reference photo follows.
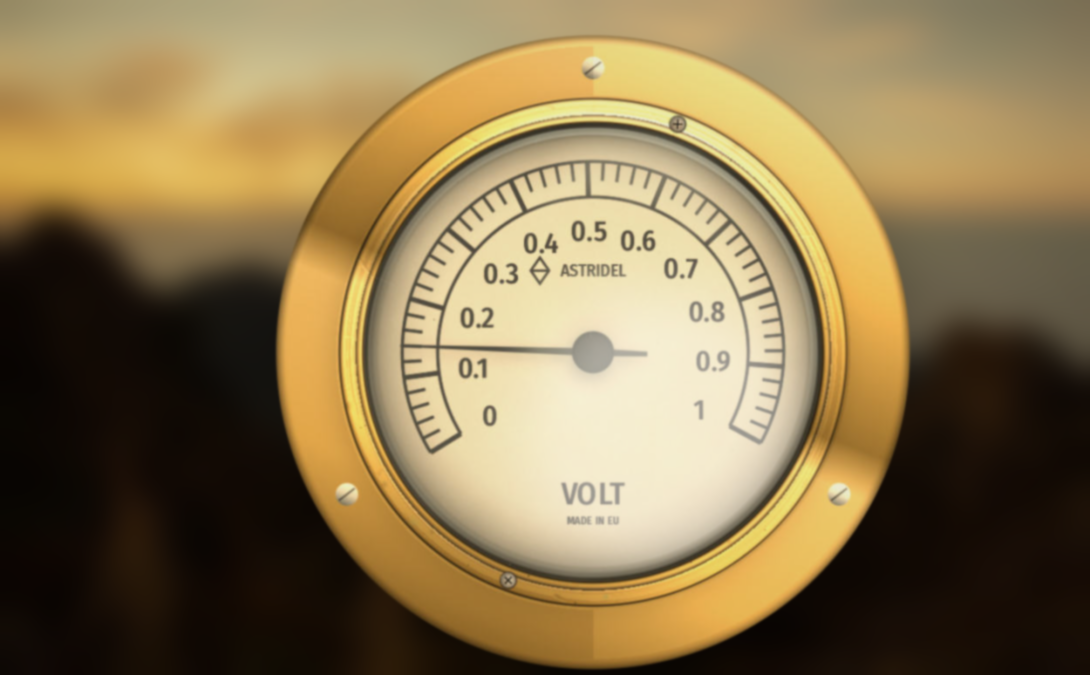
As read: 0.14V
